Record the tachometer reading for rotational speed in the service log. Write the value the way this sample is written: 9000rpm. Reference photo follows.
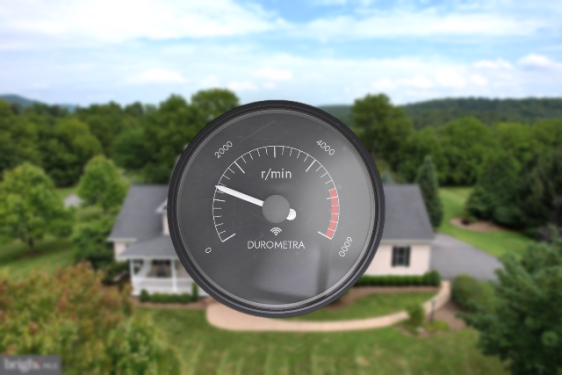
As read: 1300rpm
